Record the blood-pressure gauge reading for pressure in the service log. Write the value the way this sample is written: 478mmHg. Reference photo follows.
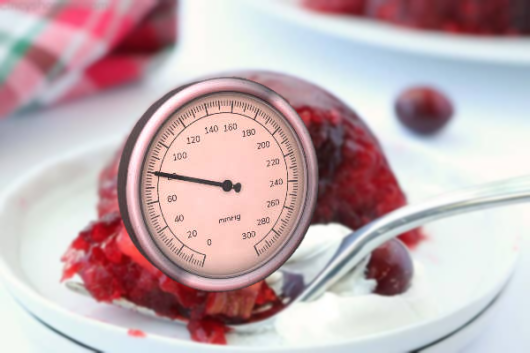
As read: 80mmHg
